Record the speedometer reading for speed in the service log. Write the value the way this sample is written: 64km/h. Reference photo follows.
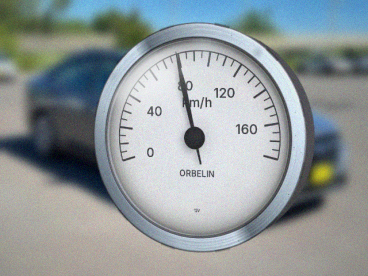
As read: 80km/h
